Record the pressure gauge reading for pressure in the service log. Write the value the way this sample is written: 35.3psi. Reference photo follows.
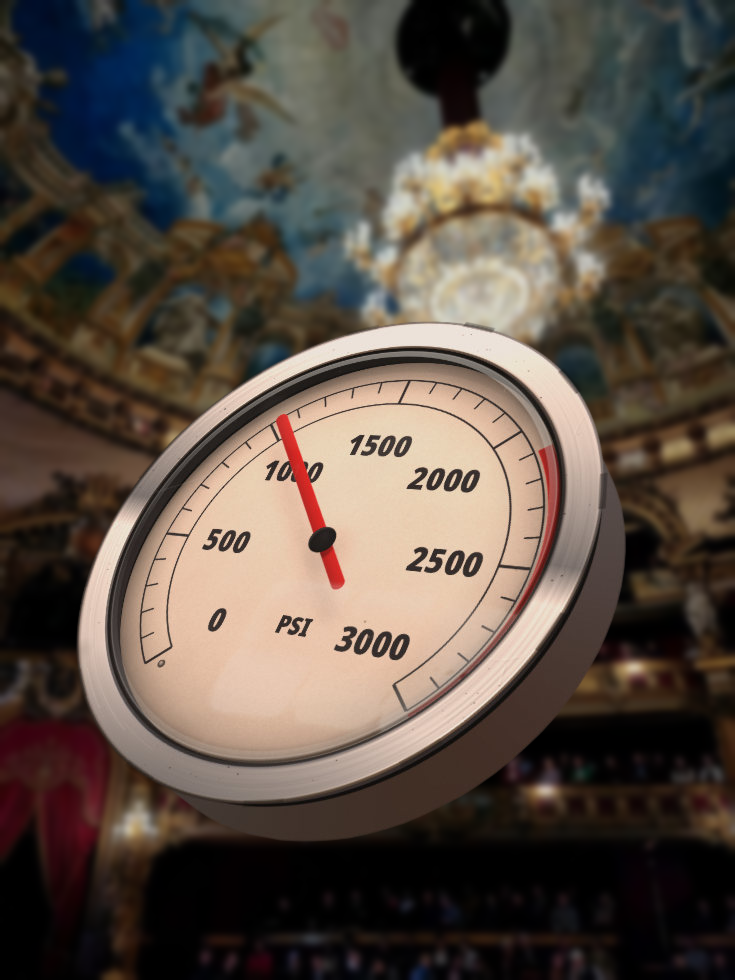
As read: 1050psi
